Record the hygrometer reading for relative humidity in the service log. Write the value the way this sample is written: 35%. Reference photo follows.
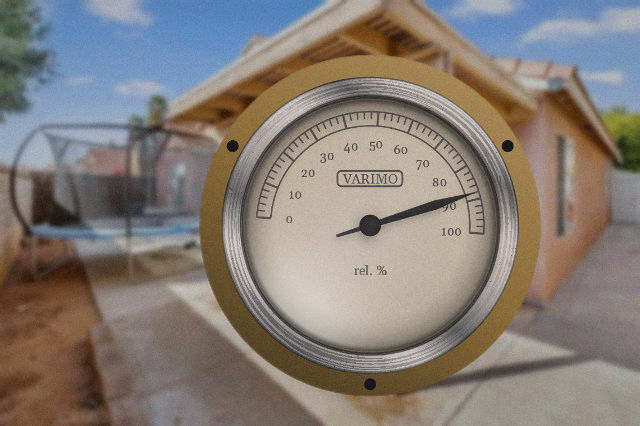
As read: 88%
